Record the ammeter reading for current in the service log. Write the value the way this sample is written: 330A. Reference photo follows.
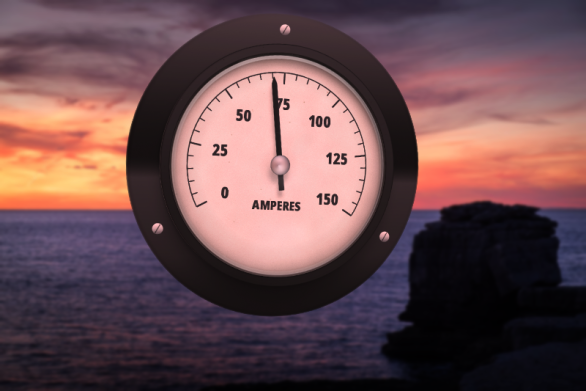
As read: 70A
